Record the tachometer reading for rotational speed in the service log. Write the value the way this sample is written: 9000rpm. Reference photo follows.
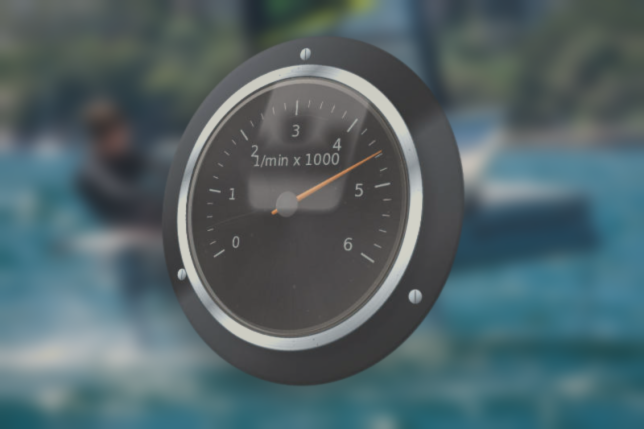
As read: 4600rpm
